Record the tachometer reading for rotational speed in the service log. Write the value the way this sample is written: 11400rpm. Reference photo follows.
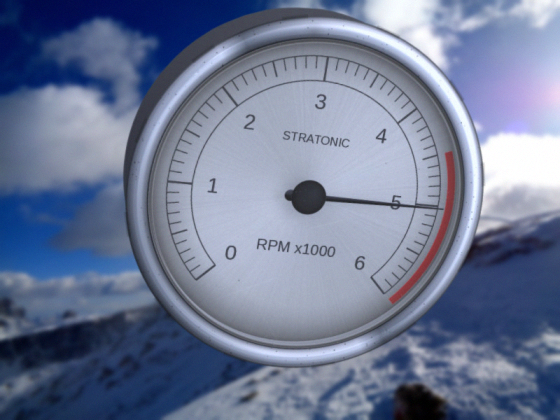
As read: 5000rpm
